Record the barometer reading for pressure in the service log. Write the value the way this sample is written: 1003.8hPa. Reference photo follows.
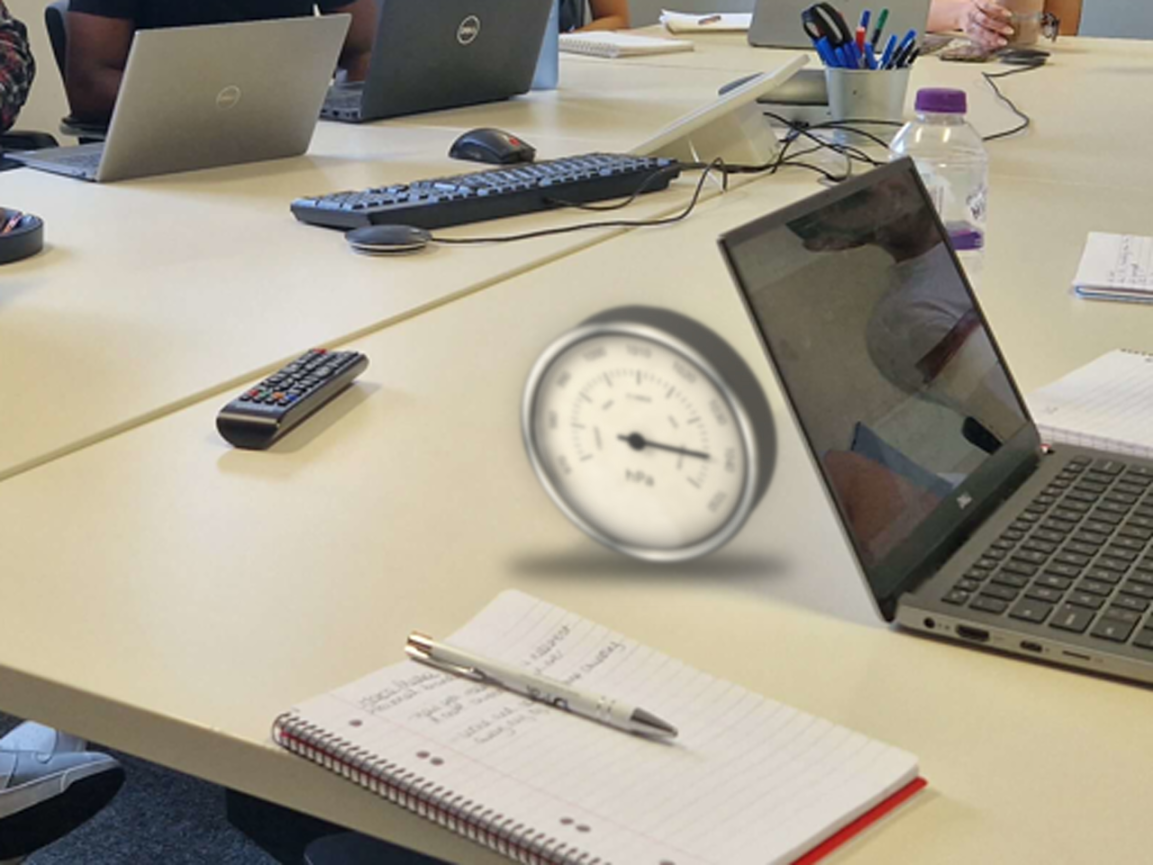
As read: 1040hPa
